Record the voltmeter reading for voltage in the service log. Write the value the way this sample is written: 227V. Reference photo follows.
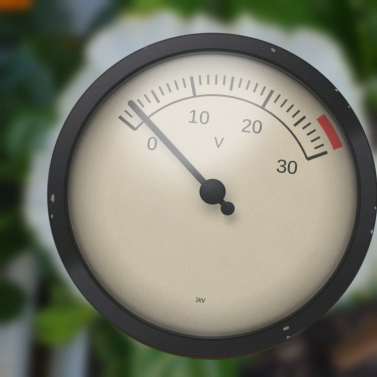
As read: 2V
